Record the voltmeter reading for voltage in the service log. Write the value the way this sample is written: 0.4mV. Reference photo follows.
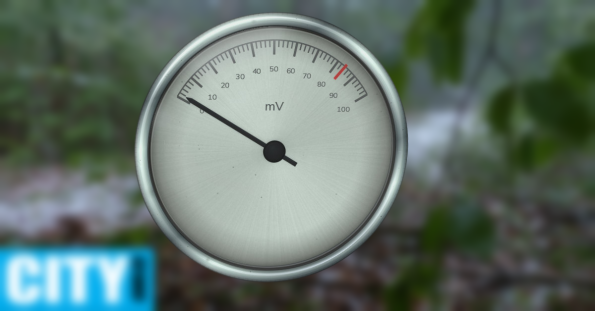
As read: 2mV
